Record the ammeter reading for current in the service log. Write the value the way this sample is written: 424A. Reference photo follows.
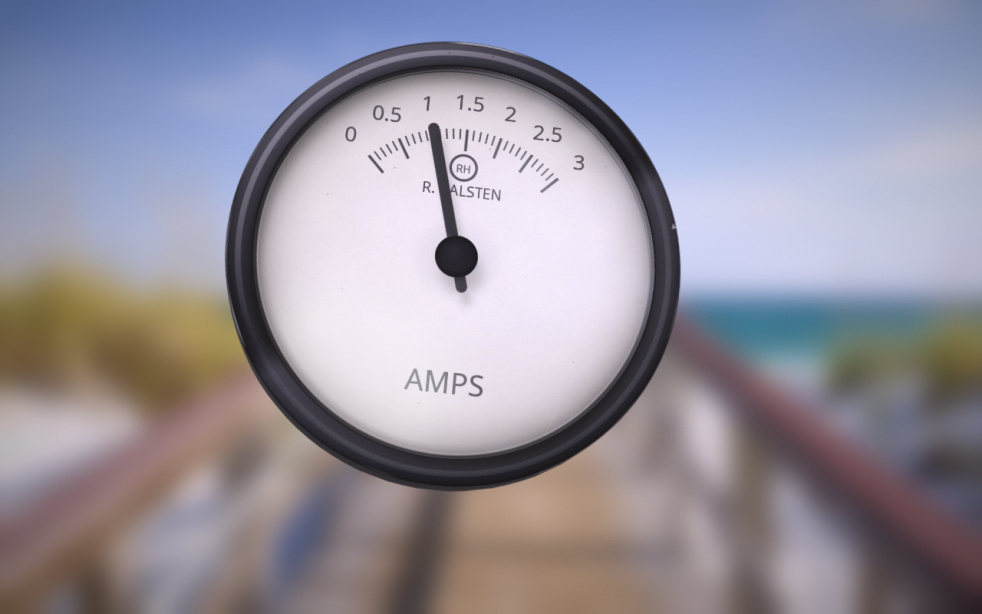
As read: 1A
